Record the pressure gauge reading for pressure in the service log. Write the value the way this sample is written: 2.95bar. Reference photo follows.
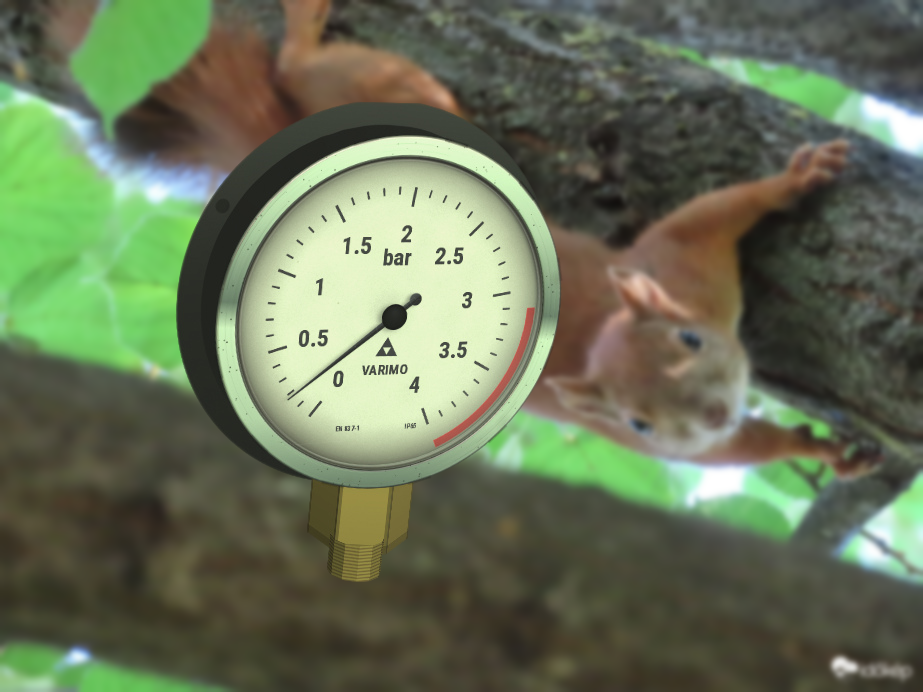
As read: 0.2bar
